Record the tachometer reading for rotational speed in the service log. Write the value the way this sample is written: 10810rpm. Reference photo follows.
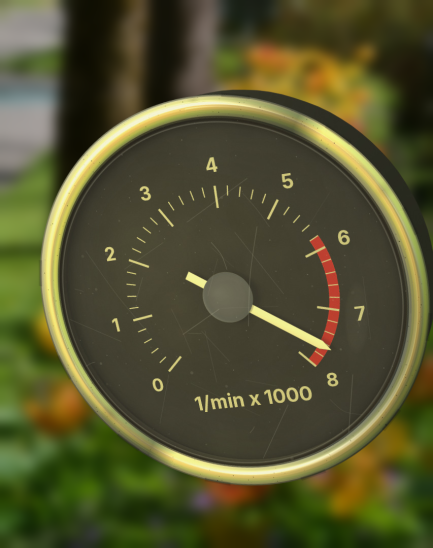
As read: 7600rpm
